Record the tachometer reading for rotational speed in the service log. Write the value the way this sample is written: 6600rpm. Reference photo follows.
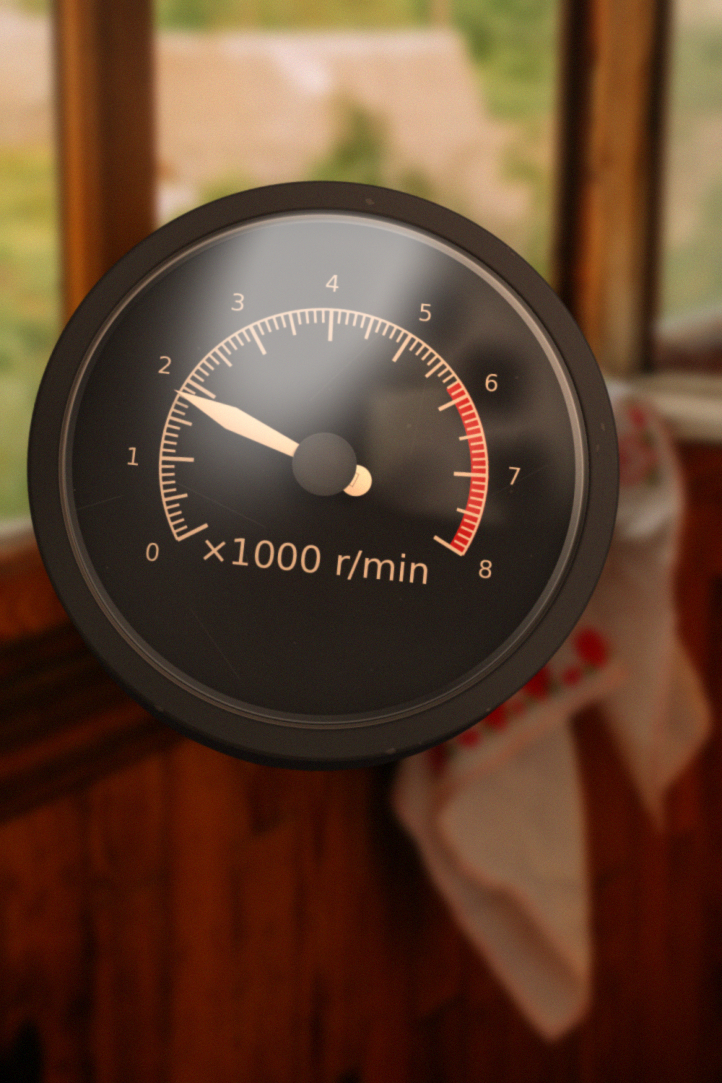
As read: 1800rpm
